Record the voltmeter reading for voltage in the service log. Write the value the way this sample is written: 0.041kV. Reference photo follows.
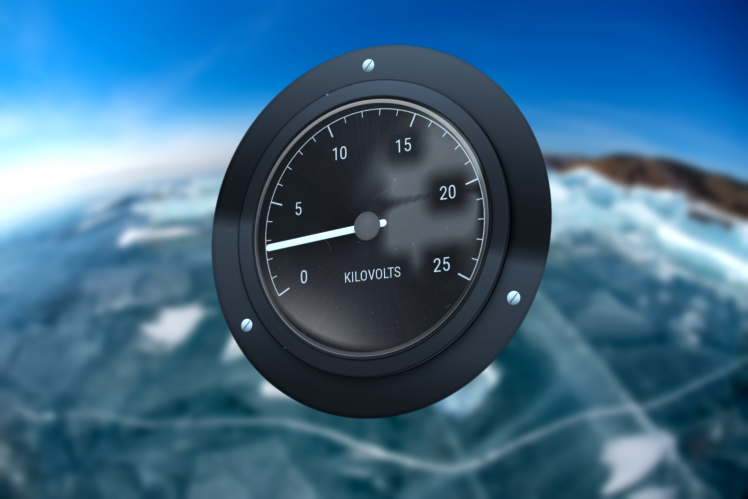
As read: 2.5kV
